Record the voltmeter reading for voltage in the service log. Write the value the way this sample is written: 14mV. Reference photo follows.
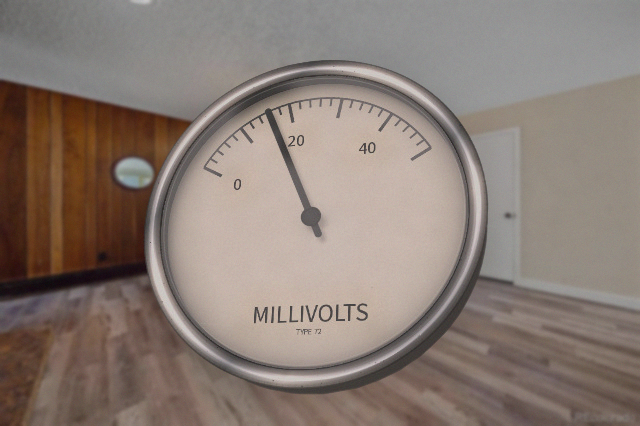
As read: 16mV
